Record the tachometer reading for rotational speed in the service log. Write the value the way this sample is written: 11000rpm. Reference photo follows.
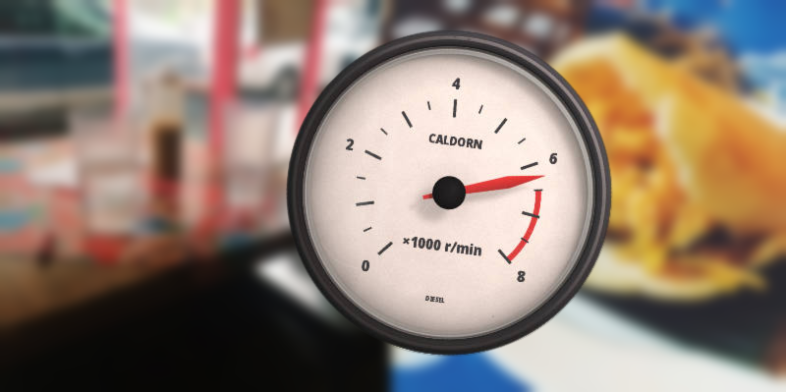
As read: 6250rpm
